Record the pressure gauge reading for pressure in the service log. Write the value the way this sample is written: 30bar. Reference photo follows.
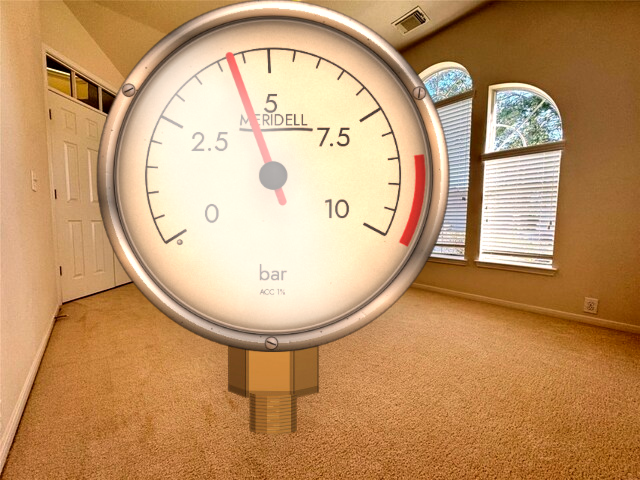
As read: 4.25bar
